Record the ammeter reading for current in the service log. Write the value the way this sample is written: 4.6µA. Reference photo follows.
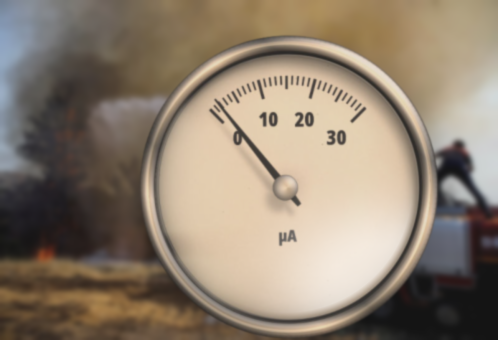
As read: 2µA
